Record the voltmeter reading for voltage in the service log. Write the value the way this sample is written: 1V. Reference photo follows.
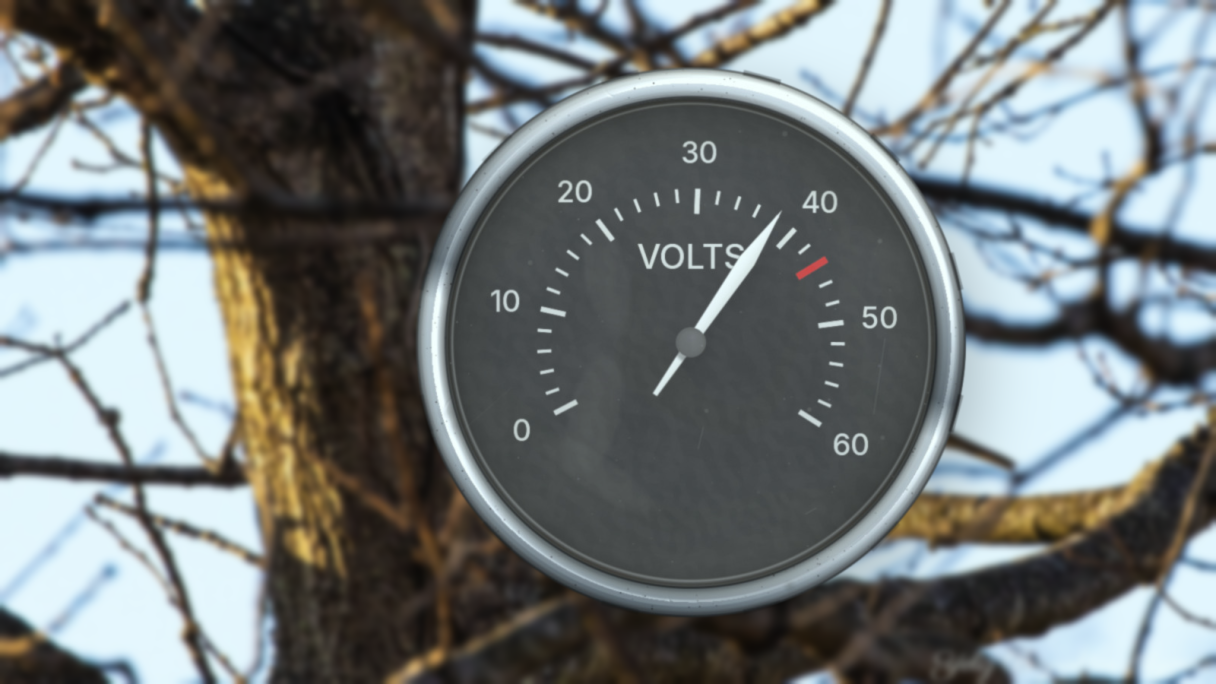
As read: 38V
